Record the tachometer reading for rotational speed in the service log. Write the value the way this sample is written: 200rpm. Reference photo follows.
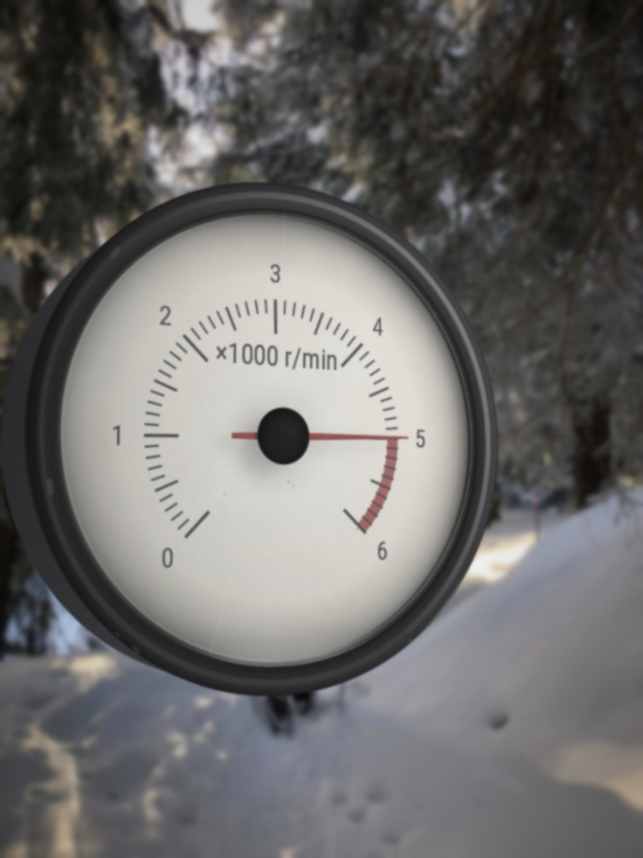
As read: 5000rpm
